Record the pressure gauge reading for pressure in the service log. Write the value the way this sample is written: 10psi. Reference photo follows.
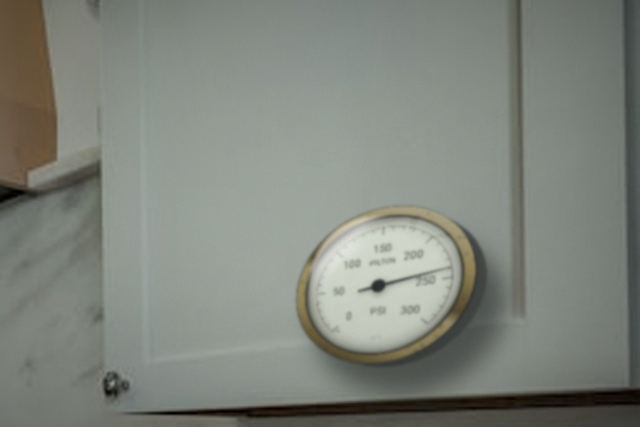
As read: 240psi
